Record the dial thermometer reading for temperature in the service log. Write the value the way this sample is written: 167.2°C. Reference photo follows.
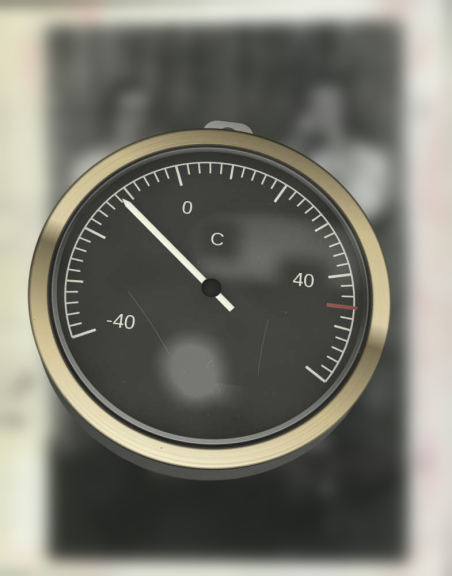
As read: -12°C
